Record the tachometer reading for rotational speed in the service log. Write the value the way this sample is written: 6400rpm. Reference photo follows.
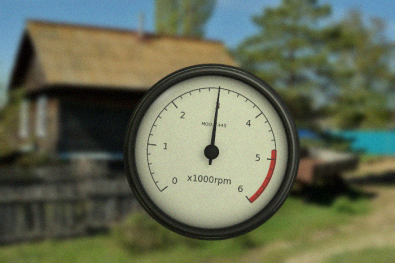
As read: 3000rpm
